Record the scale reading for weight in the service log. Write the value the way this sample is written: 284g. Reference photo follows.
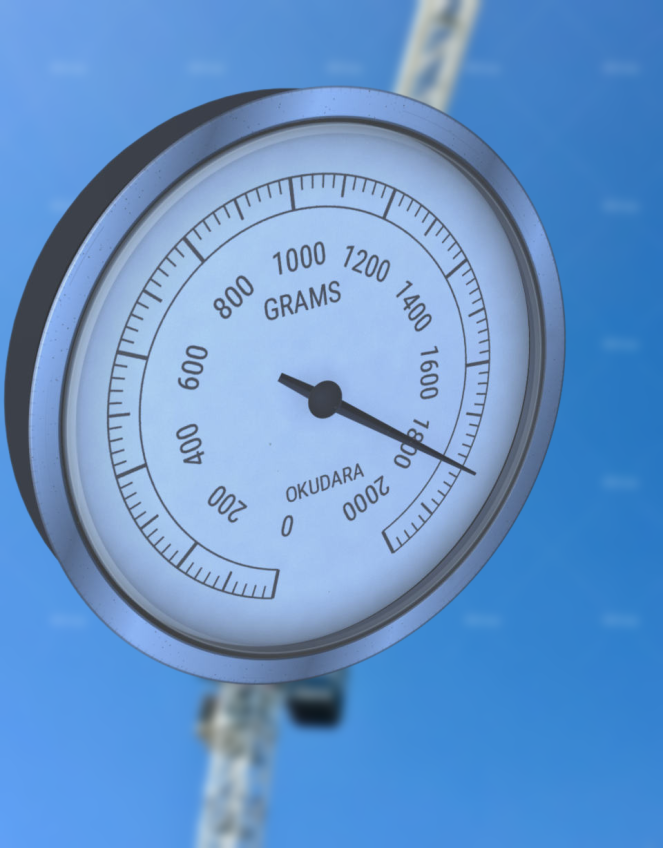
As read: 1800g
